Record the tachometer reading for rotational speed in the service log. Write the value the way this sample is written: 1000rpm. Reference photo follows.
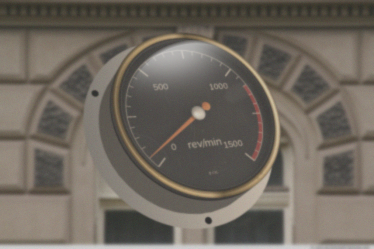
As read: 50rpm
